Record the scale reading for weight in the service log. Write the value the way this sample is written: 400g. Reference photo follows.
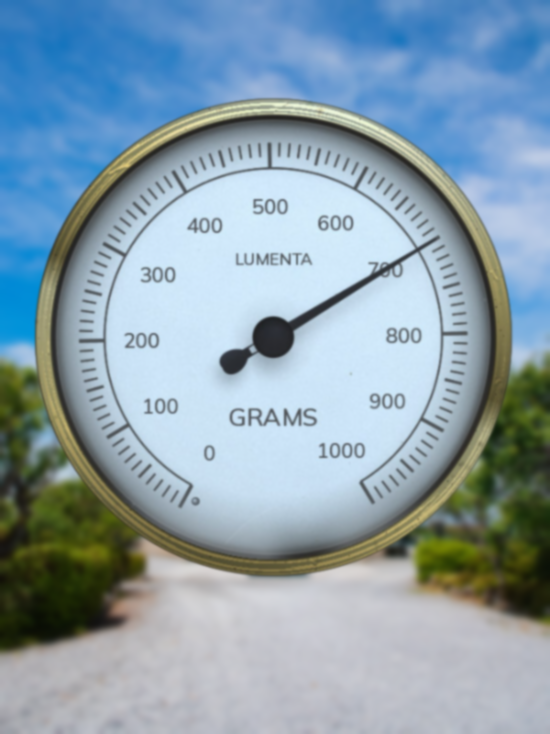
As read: 700g
